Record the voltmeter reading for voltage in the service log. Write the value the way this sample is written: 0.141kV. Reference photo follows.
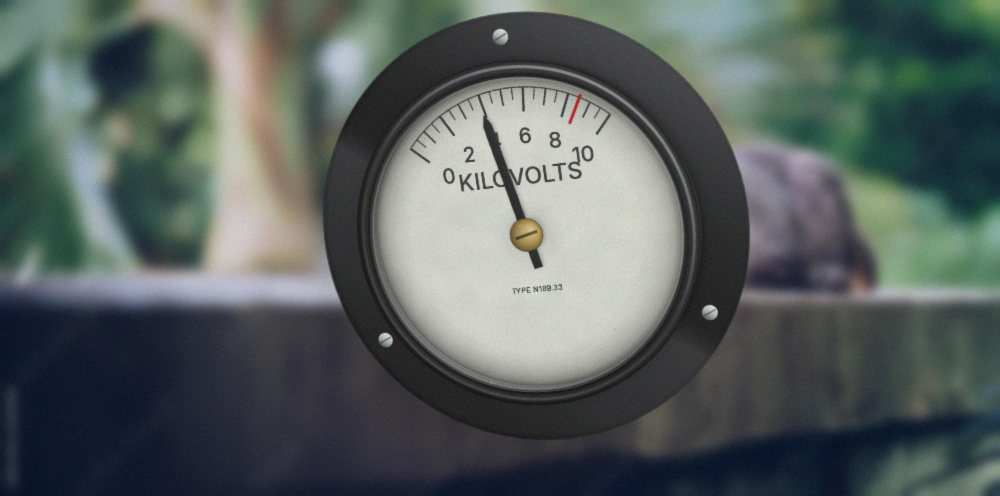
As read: 4kV
